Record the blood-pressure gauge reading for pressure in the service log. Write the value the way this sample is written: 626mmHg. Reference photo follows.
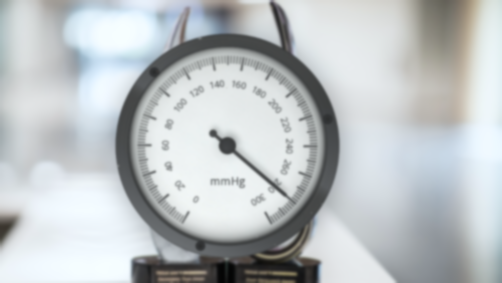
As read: 280mmHg
